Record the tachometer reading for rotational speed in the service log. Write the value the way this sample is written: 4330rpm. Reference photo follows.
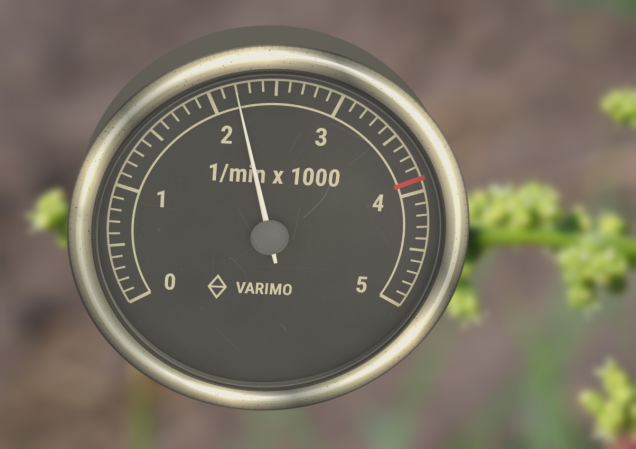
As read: 2200rpm
